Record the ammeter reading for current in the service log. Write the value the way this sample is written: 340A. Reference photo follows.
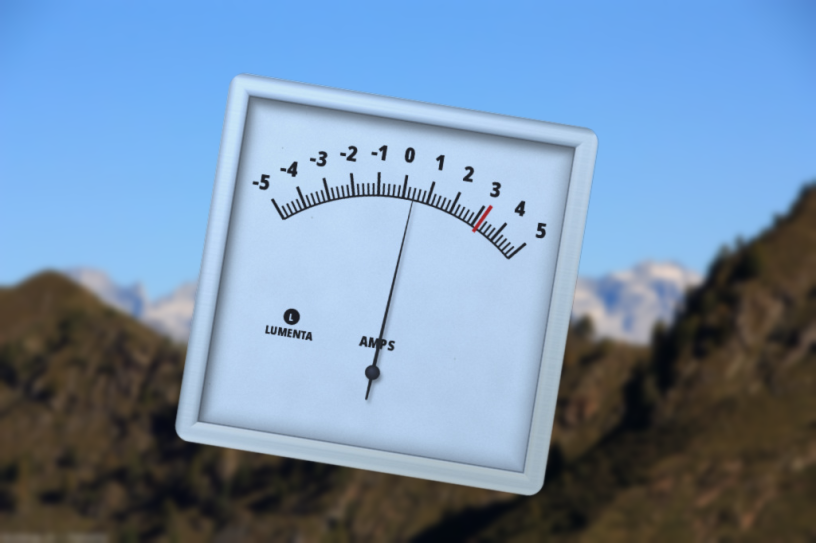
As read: 0.4A
